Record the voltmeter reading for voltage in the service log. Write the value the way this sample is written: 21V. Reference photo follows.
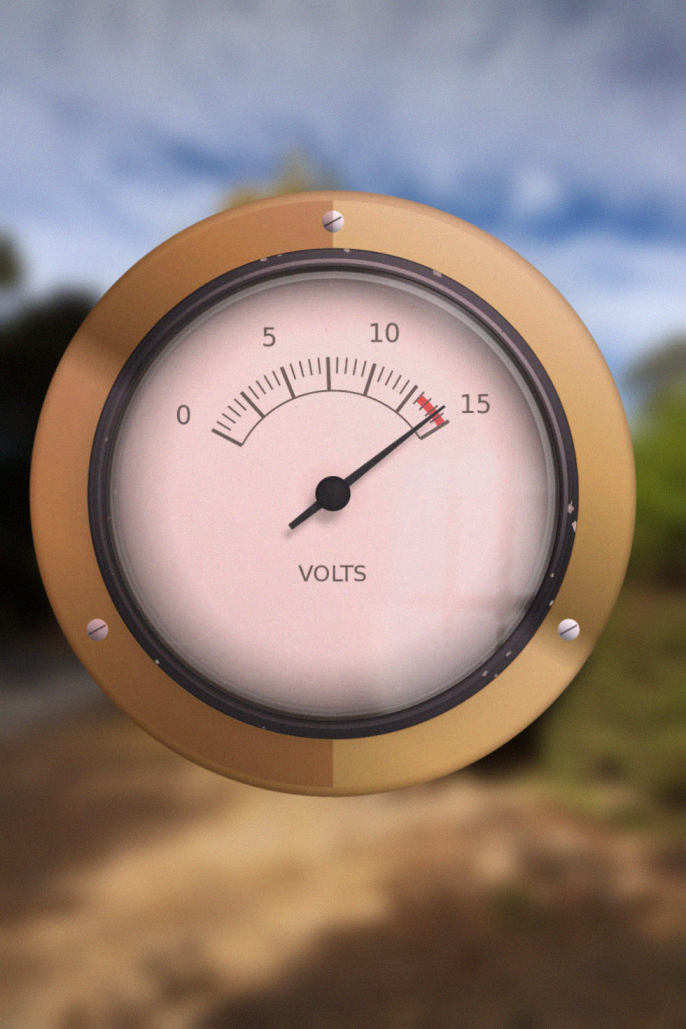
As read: 14.25V
